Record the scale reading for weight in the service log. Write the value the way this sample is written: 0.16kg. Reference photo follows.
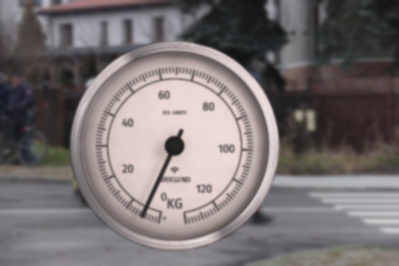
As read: 5kg
